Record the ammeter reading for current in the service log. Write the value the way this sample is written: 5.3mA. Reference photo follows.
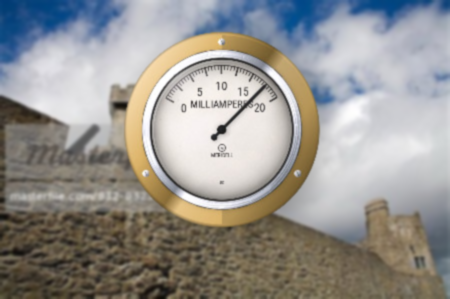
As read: 17.5mA
